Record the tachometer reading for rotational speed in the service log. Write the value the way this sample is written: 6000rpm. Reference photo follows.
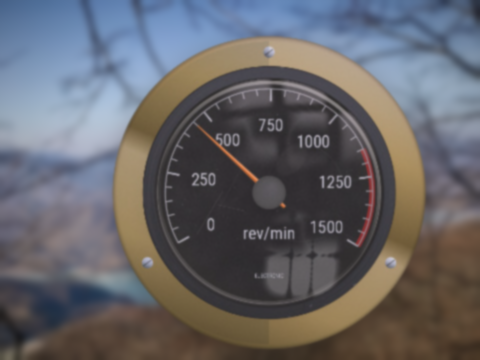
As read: 450rpm
